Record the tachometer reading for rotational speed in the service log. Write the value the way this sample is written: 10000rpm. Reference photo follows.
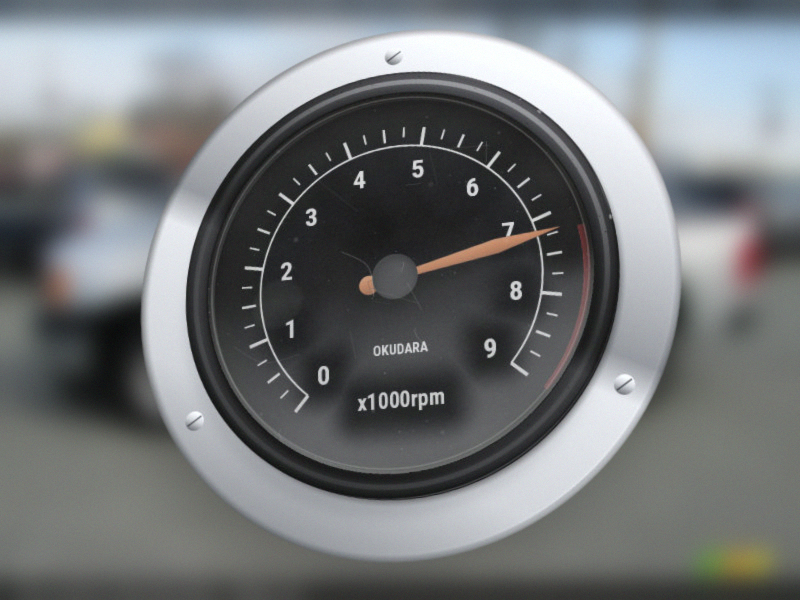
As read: 7250rpm
